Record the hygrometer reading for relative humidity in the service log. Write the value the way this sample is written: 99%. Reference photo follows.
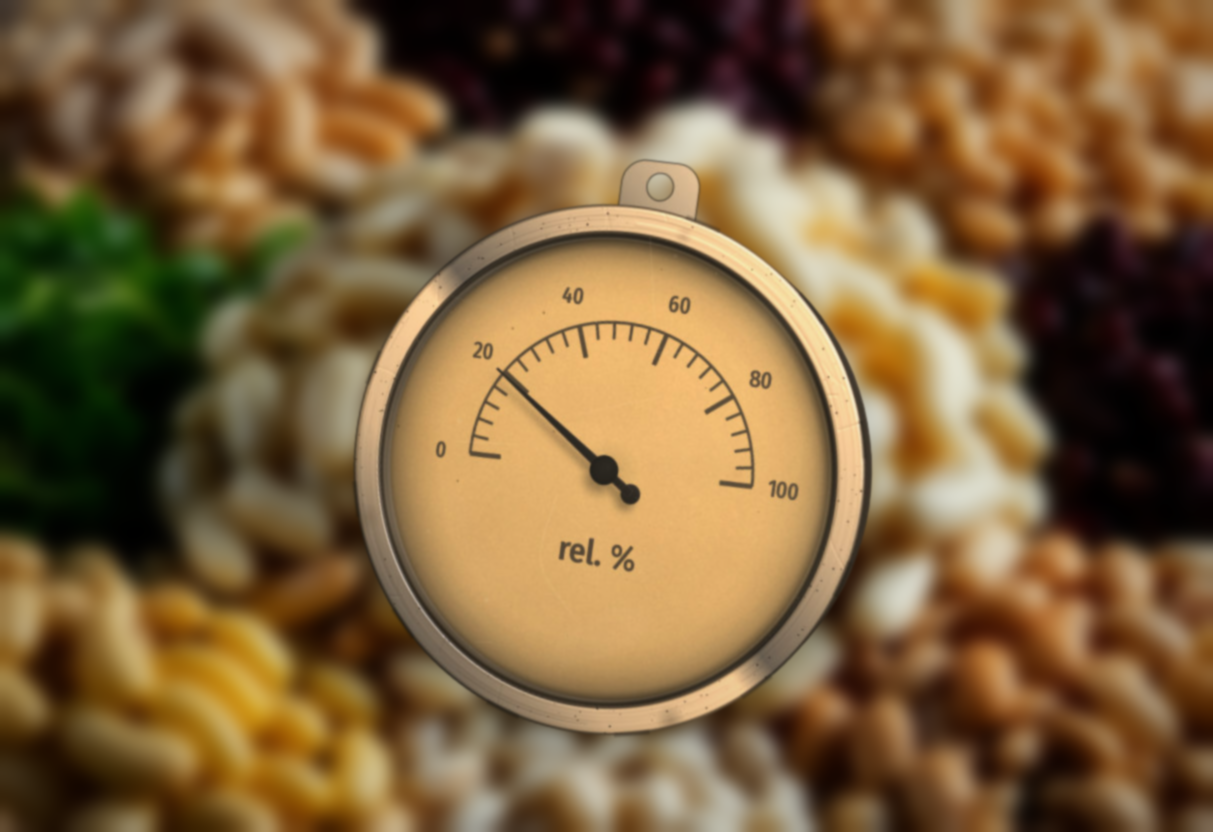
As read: 20%
